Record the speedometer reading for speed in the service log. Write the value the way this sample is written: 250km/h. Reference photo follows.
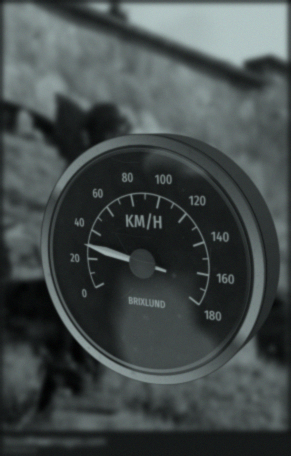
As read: 30km/h
